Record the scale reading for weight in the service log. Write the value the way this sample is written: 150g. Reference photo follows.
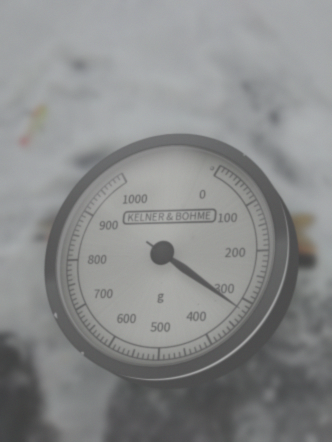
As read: 320g
